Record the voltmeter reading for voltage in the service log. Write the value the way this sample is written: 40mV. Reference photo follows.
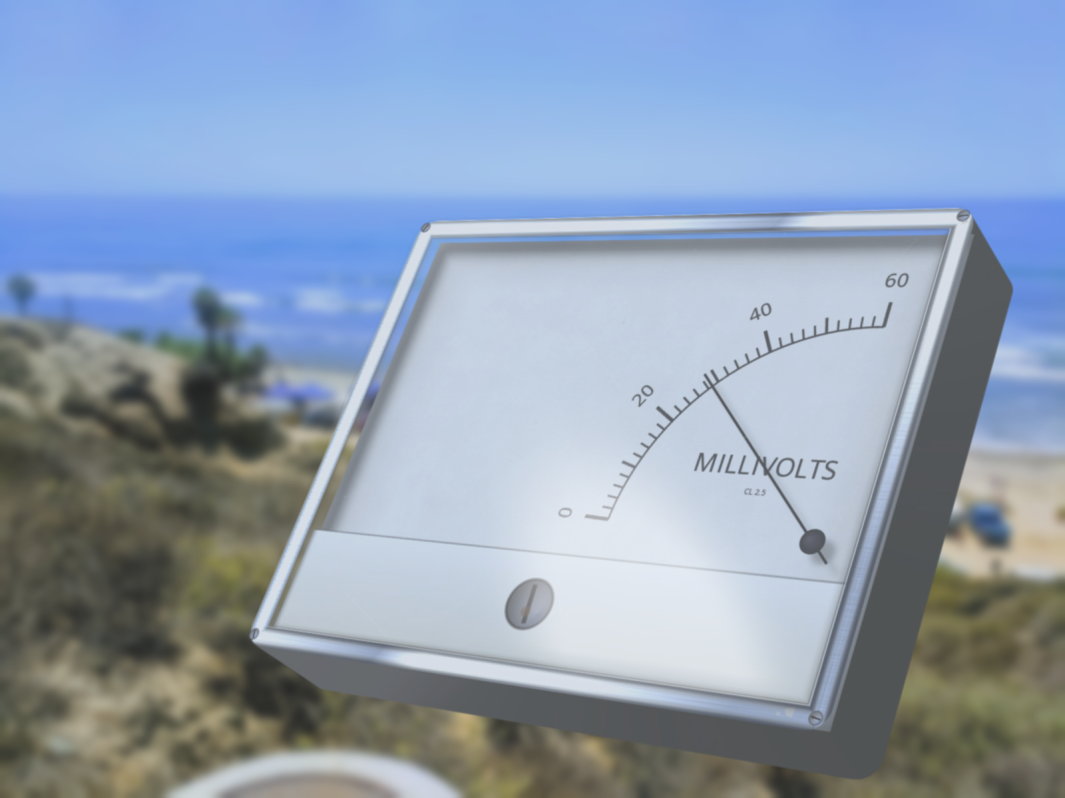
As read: 29mV
